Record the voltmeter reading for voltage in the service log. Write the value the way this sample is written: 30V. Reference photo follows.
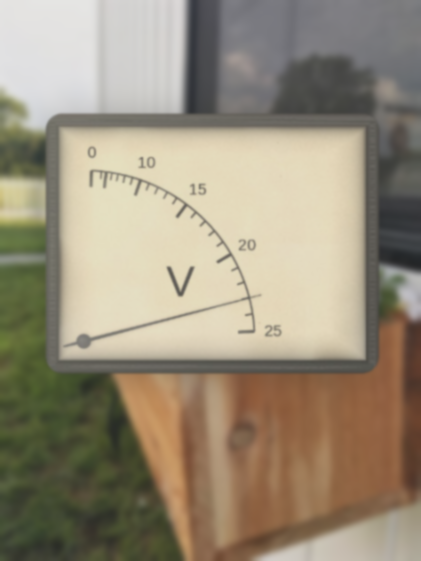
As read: 23V
